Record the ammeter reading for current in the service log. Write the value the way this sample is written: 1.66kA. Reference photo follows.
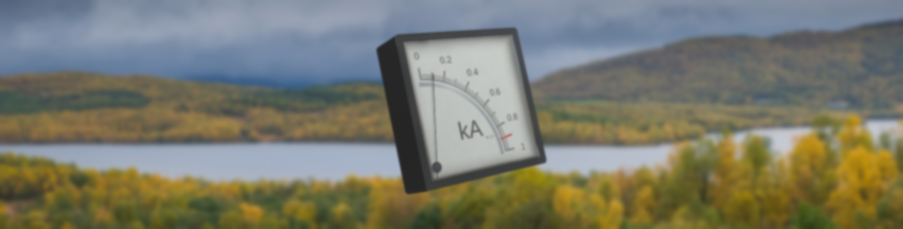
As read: 0.1kA
